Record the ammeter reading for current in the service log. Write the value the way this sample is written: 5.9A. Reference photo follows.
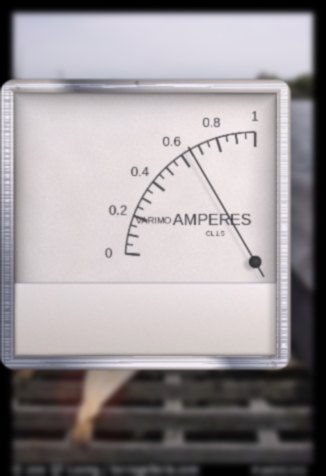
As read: 0.65A
